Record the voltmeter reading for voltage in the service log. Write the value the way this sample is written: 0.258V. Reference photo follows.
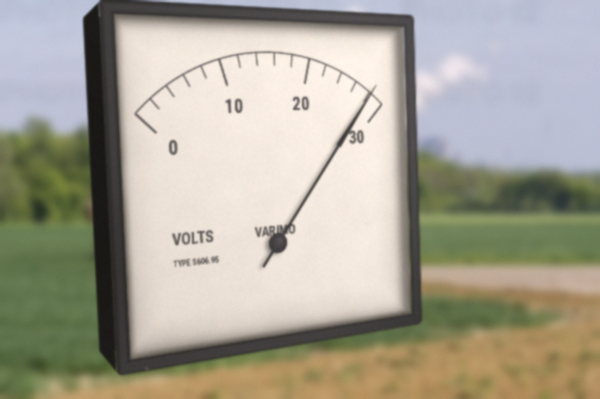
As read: 28V
